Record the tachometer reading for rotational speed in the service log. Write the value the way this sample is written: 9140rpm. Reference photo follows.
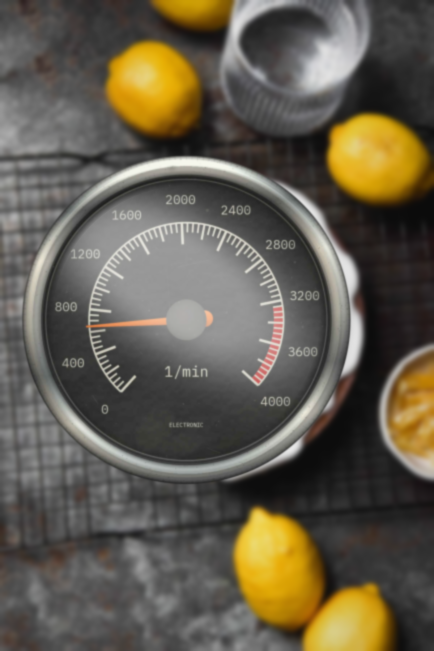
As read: 650rpm
